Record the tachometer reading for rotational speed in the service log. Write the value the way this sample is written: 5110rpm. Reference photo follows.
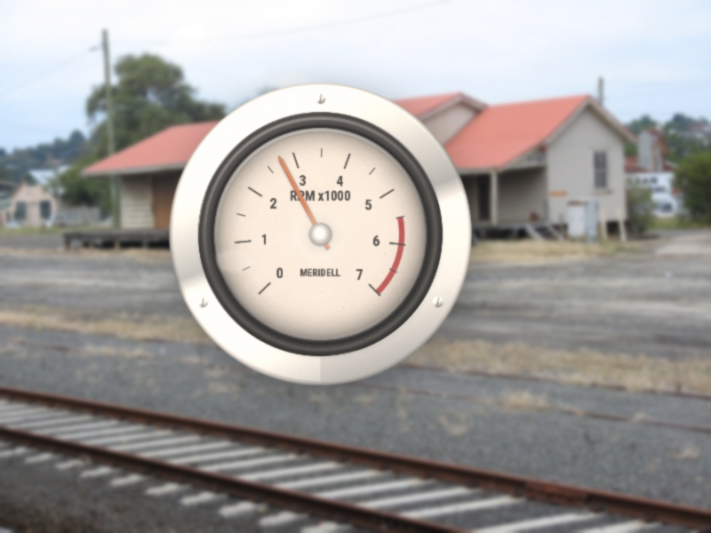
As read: 2750rpm
